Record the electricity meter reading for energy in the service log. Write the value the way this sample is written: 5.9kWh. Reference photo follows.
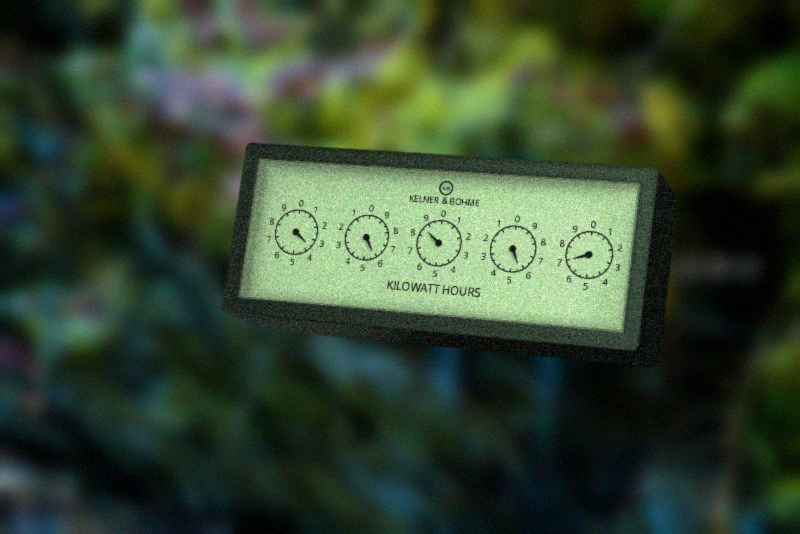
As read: 35857kWh
